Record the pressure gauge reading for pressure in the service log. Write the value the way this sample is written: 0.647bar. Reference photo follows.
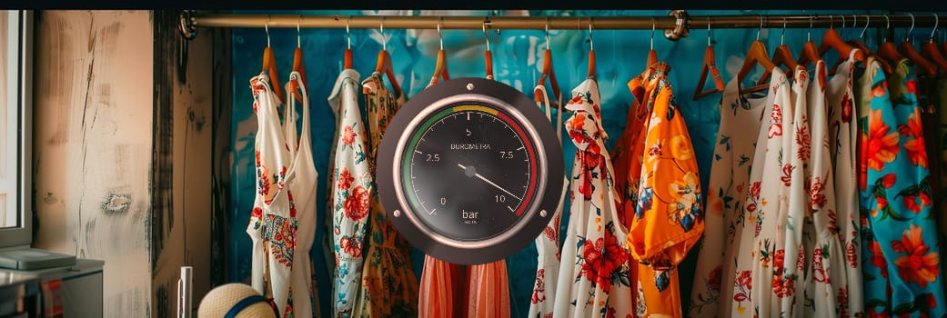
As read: 9.5bar
